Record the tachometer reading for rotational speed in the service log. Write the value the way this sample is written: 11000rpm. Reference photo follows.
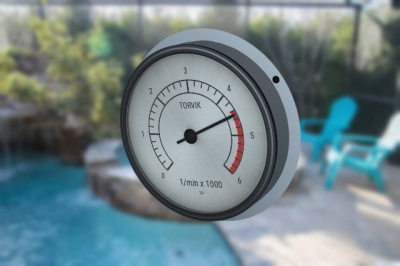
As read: 4500rpm
